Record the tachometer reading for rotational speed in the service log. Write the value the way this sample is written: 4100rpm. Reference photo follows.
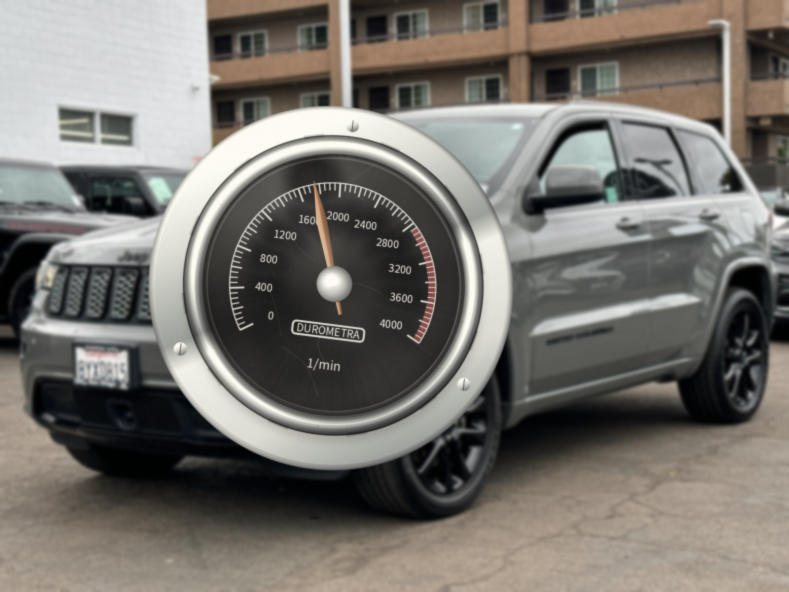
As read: 1750rpm
